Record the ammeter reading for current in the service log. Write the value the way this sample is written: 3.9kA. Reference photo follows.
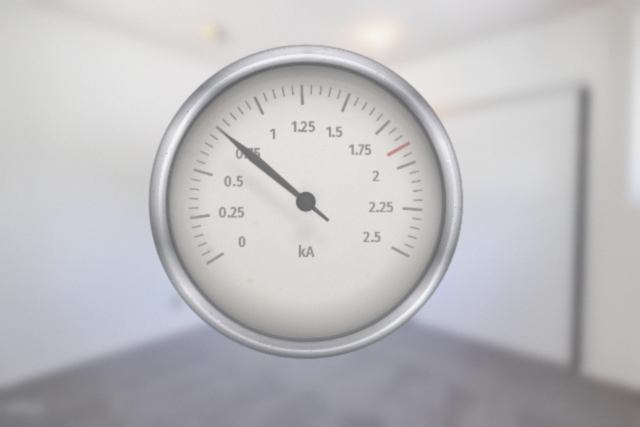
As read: 0.75kA
